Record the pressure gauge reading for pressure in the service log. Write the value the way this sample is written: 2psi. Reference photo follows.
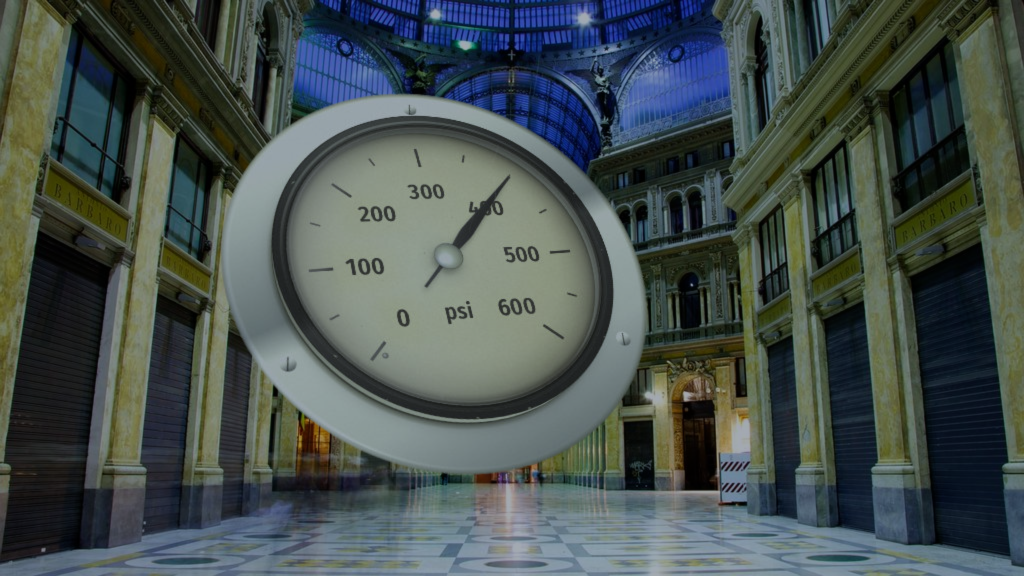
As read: 400psi
